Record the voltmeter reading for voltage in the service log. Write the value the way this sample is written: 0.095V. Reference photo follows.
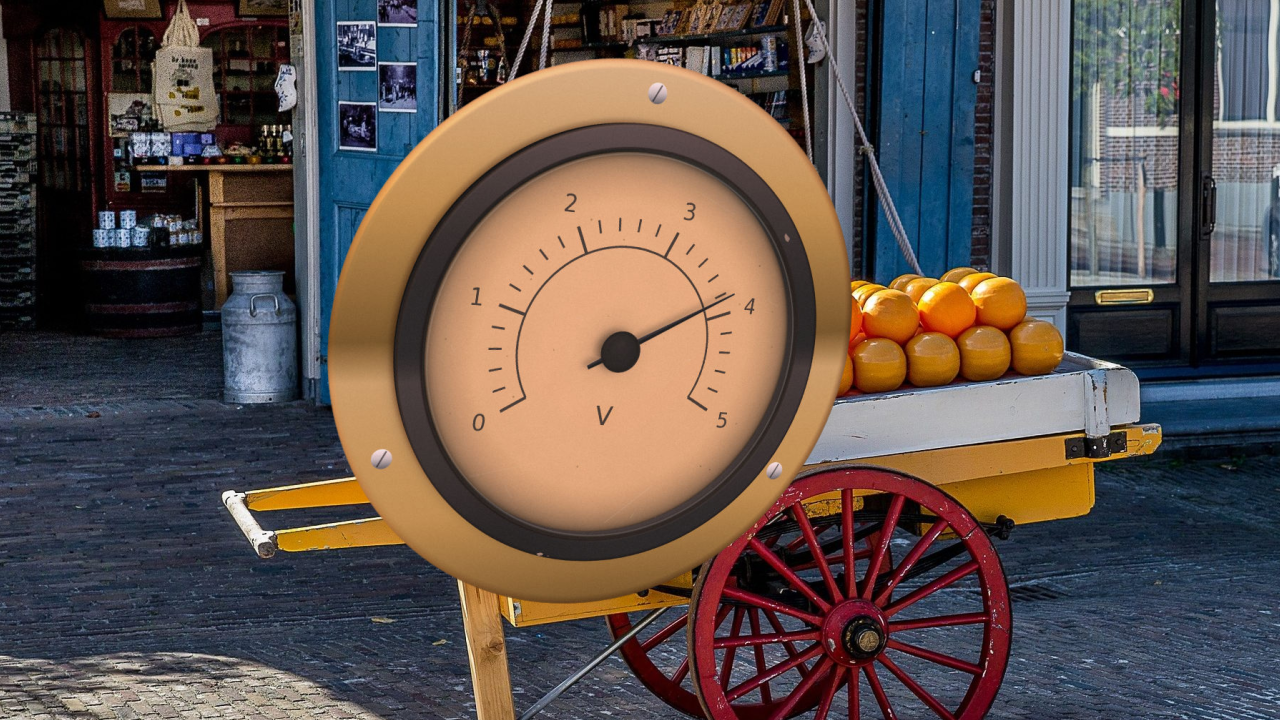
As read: 3.8V
